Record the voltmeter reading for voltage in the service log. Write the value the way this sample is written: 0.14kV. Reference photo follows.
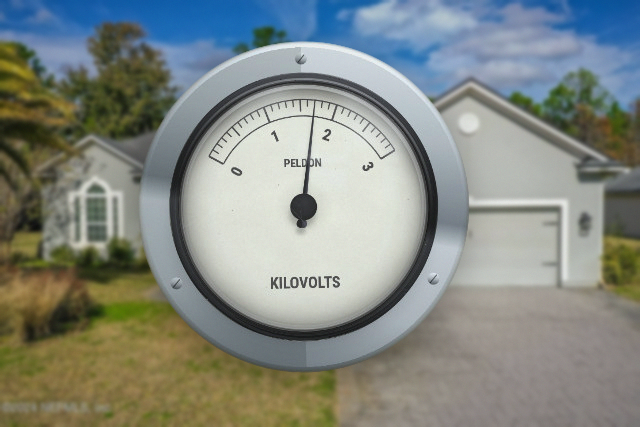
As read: 1.7kV
